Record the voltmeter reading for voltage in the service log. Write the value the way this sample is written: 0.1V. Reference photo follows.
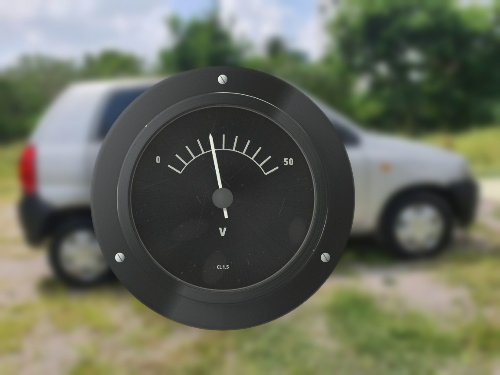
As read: 20V
